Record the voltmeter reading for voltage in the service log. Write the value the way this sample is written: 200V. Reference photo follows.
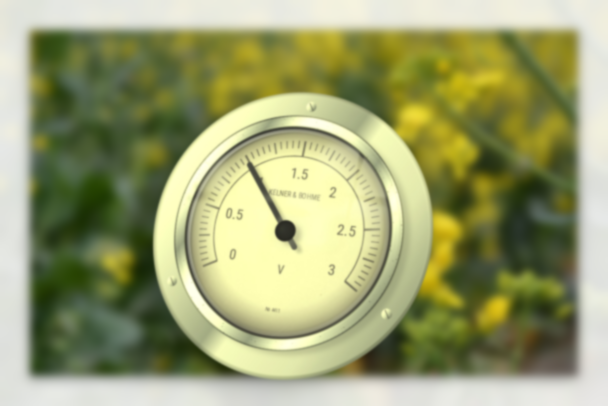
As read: 1V
